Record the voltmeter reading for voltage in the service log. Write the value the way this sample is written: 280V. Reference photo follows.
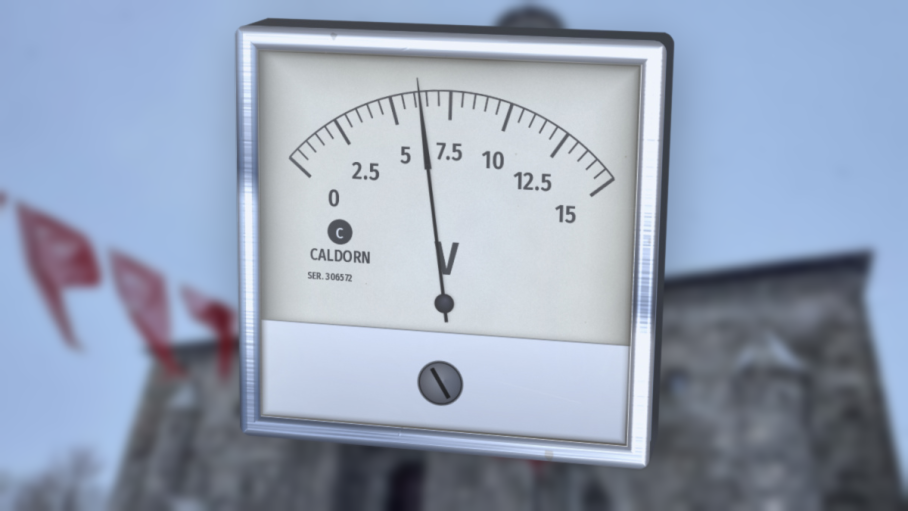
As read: 6.25V
